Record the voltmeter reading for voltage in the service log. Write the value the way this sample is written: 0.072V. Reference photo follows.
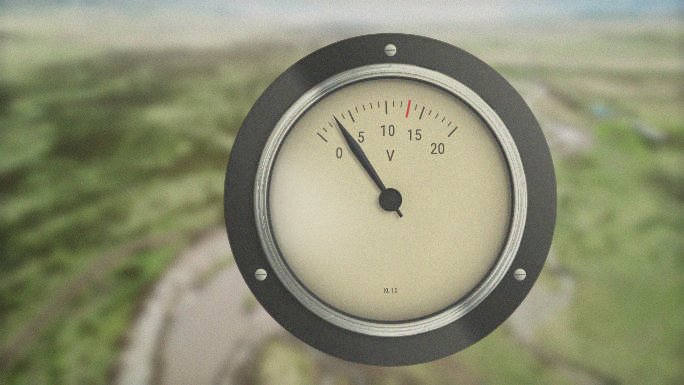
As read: 3V
